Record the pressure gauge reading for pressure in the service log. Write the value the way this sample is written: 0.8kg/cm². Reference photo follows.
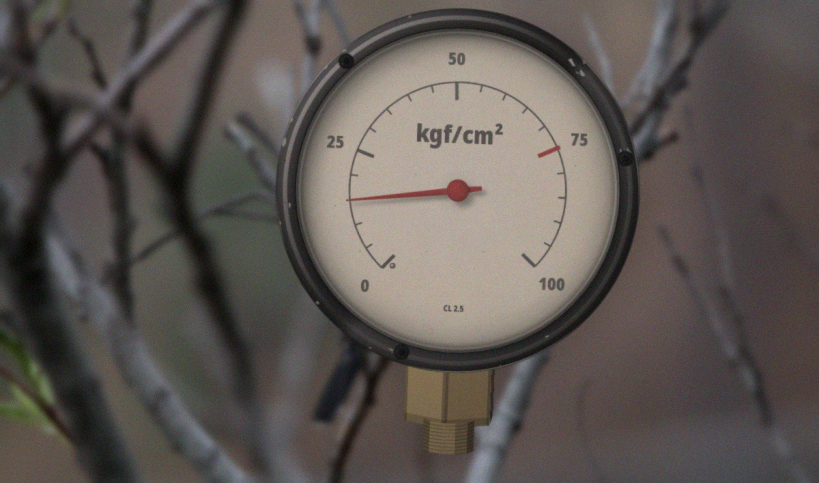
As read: 15kg/cm²
